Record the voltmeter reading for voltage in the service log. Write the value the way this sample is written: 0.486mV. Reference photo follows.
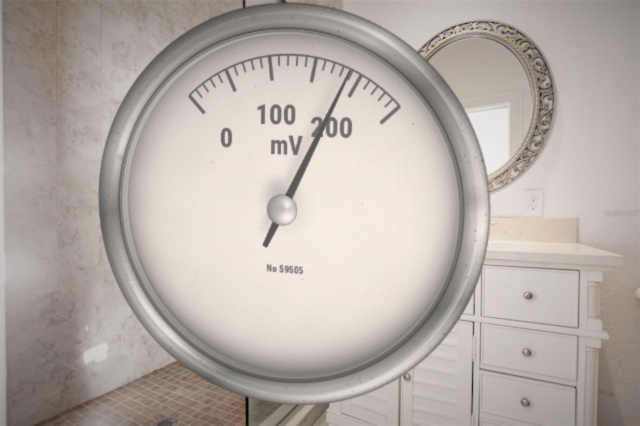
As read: 190mV
